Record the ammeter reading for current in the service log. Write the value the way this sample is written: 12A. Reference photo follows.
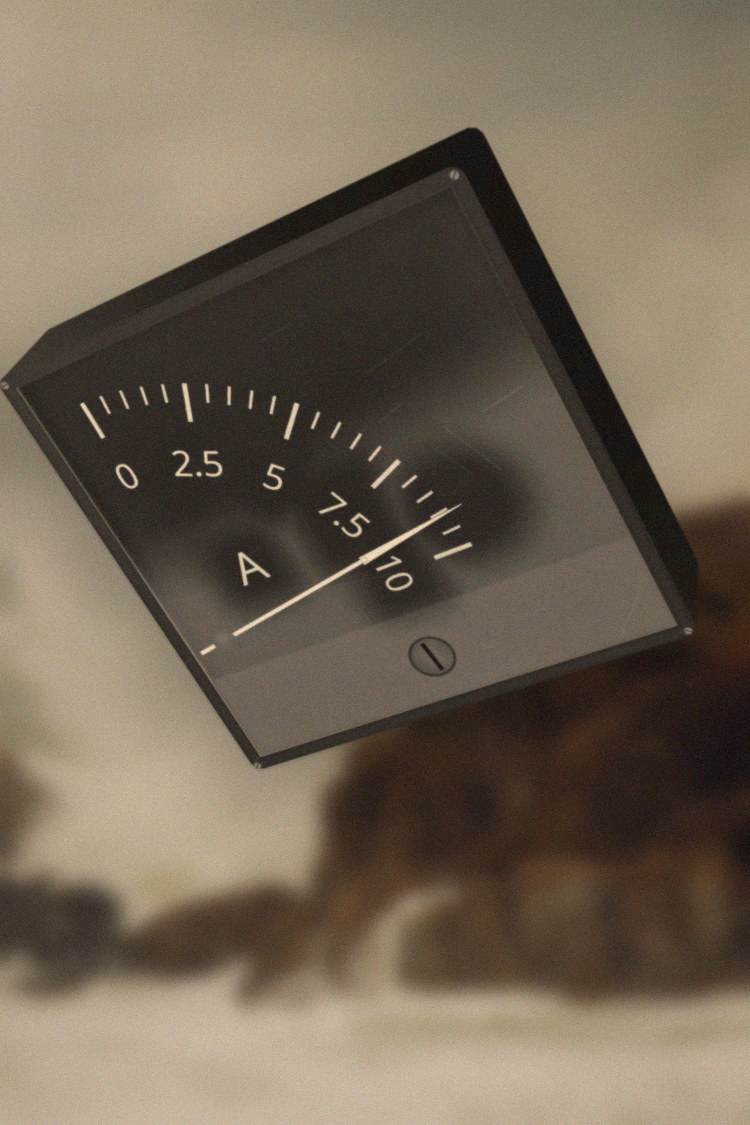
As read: 9A
